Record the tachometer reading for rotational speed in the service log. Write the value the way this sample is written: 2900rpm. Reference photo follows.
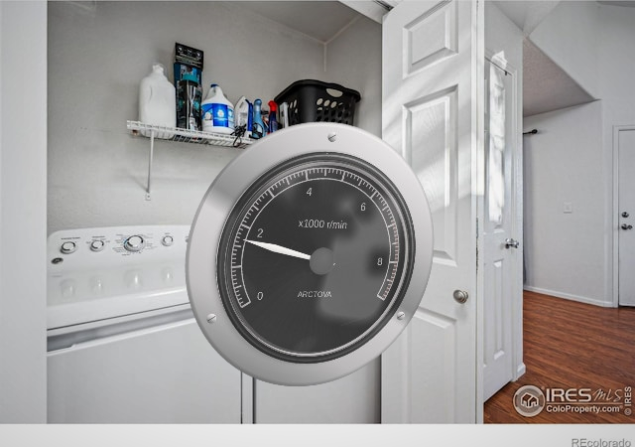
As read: 1700rpm
